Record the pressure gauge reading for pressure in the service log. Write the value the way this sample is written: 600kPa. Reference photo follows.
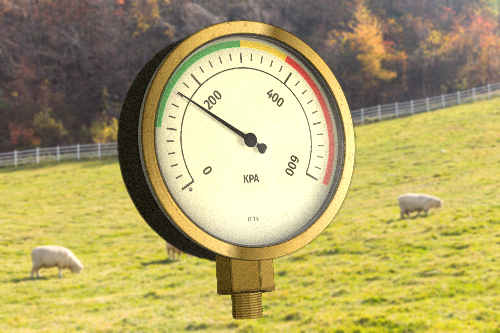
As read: 160kPa
